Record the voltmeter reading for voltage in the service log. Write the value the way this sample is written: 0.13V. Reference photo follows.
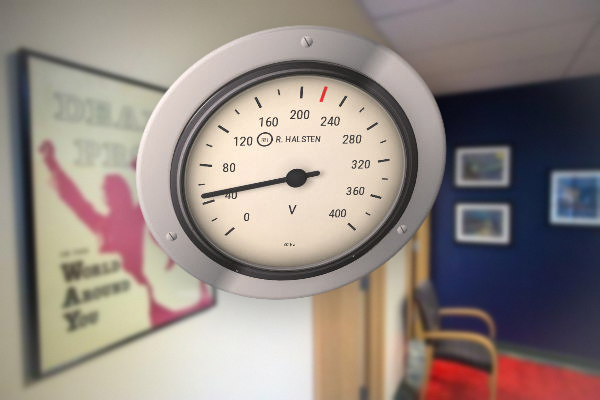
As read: 50V
